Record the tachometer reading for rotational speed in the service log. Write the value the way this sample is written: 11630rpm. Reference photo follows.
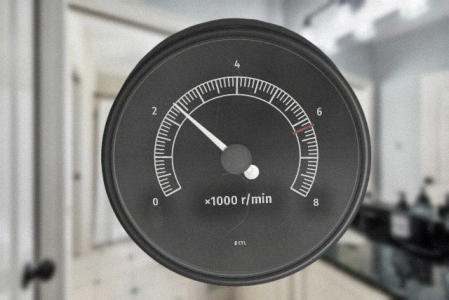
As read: 2400rpm
